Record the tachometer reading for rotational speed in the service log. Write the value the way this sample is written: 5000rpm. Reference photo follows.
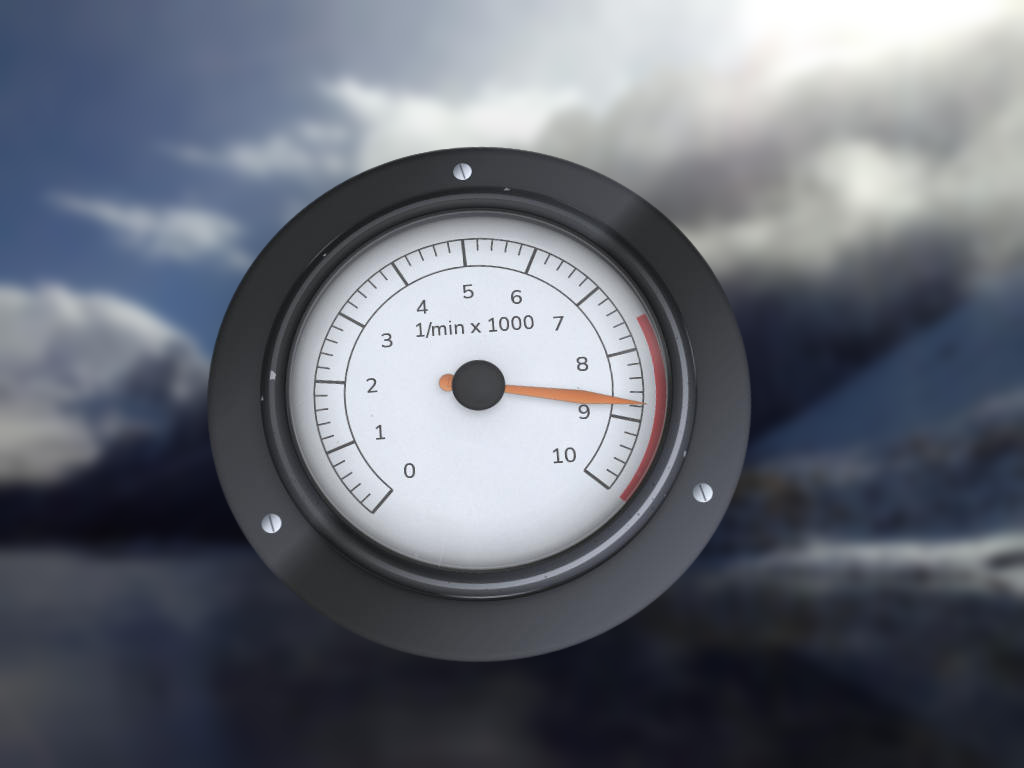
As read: 8800rpm
